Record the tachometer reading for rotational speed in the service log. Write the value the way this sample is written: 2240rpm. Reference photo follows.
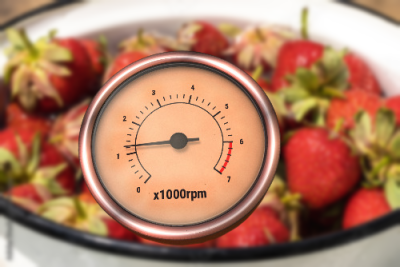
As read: 1200rpm
